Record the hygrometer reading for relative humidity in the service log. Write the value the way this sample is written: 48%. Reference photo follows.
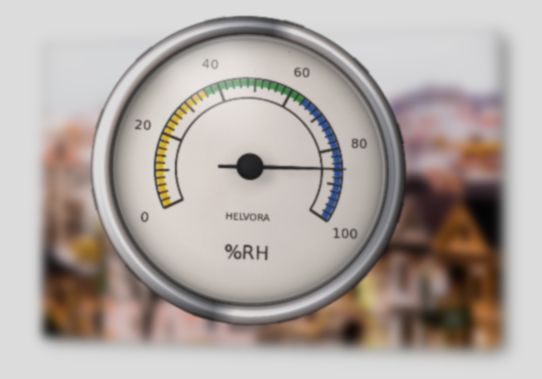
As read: 86%
